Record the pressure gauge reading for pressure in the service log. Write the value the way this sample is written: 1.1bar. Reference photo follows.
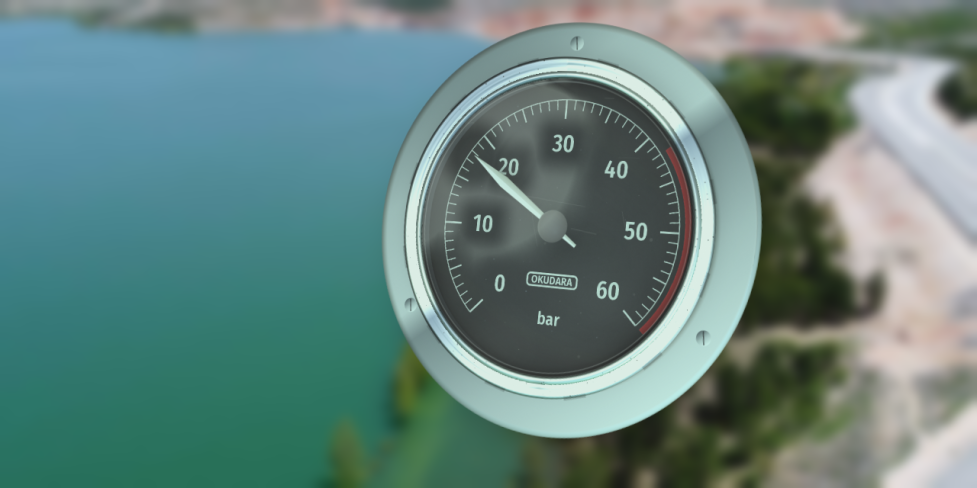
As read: 18bar
